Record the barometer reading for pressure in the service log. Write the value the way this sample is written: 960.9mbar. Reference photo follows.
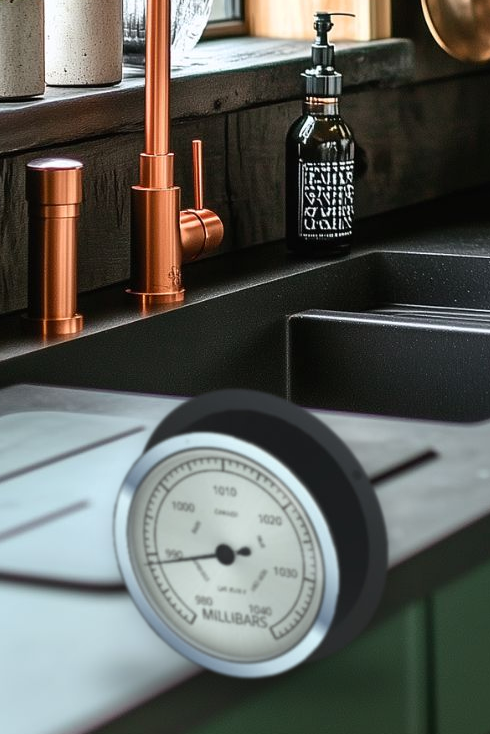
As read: 989mbar
